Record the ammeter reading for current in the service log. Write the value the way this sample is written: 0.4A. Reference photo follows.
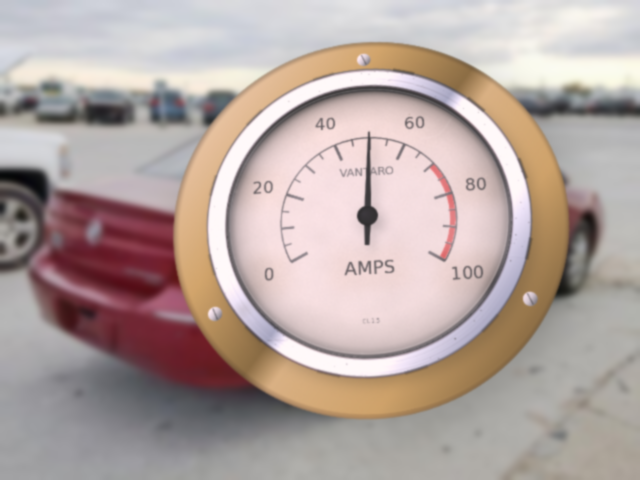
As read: 50A
